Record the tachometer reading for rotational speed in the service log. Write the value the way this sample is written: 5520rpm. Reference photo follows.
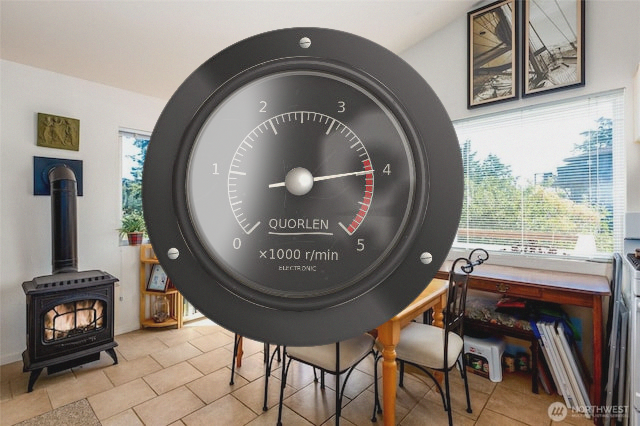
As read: 4000rpm
